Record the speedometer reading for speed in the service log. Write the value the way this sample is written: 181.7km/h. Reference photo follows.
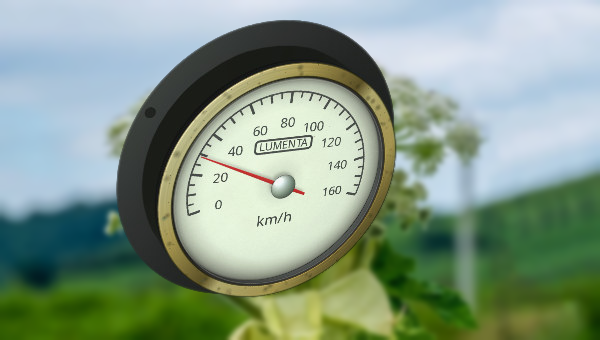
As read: 30km/h
